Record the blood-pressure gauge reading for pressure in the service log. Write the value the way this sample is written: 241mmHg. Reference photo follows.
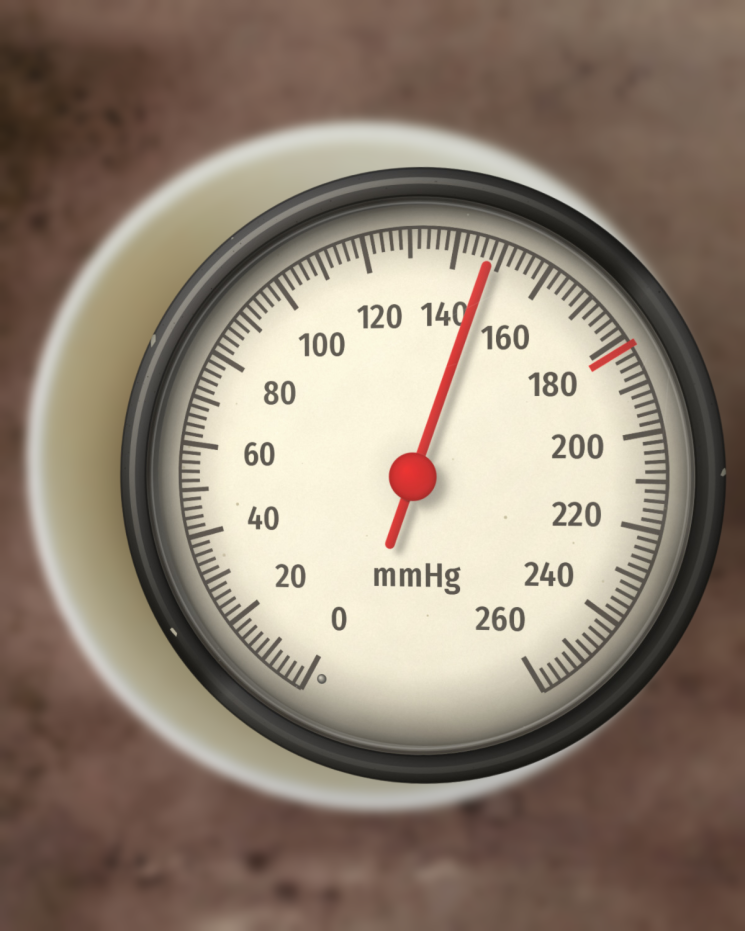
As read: 148mmHg
